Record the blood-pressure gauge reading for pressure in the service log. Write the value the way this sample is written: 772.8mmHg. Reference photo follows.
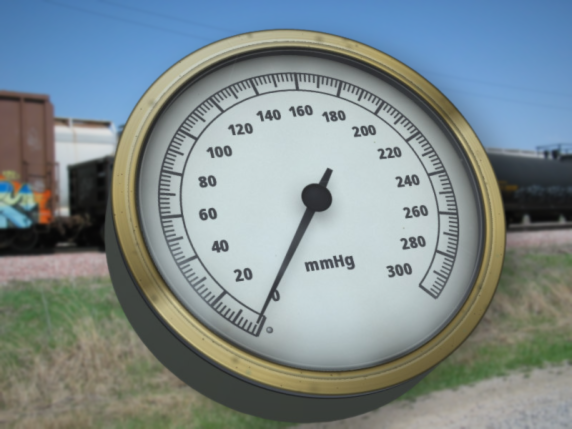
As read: 2mmHg
